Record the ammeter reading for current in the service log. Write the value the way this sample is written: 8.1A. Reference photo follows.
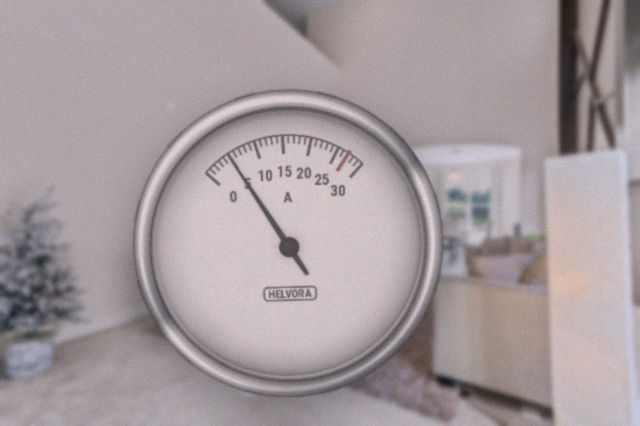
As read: 5A
